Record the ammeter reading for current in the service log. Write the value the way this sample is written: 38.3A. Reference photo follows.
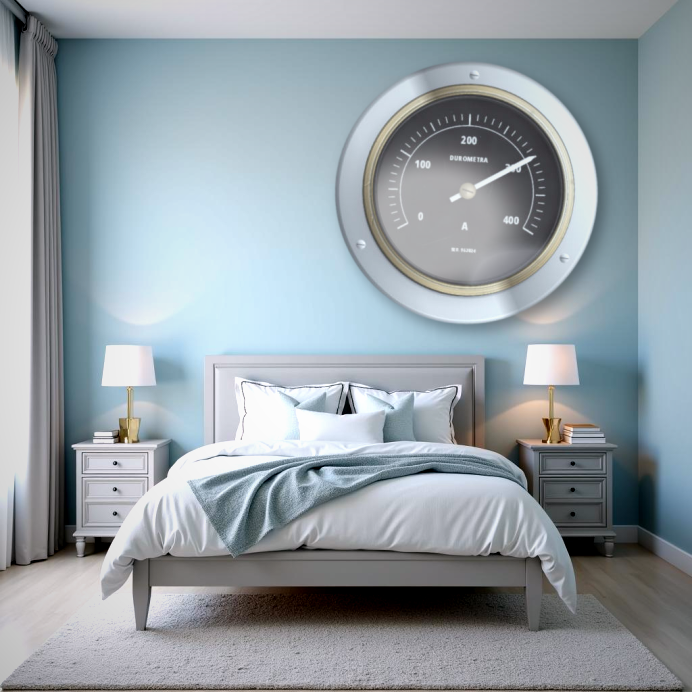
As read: 300A
